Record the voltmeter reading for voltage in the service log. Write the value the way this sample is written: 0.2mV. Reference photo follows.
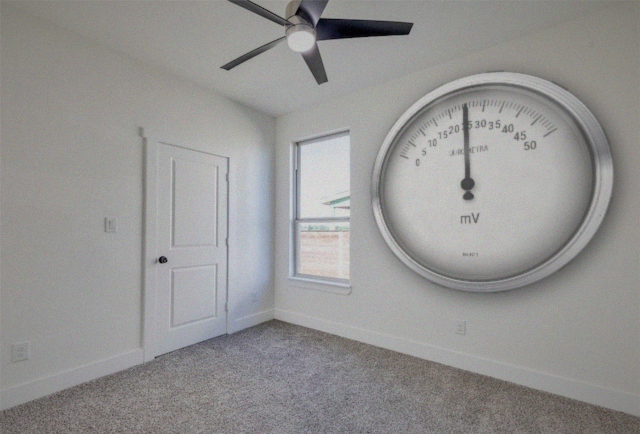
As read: 25mV
